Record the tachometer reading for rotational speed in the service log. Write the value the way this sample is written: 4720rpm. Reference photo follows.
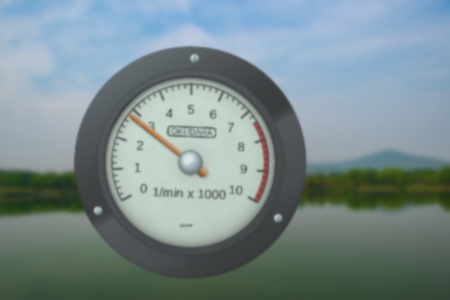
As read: 2800rpm
